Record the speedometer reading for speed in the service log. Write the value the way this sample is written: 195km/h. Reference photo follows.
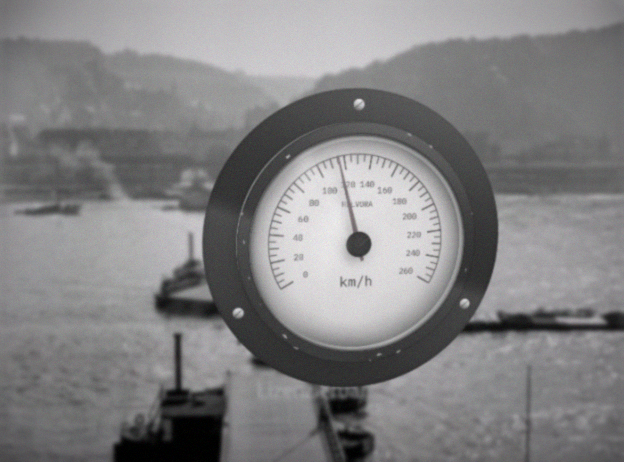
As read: 115km/h
